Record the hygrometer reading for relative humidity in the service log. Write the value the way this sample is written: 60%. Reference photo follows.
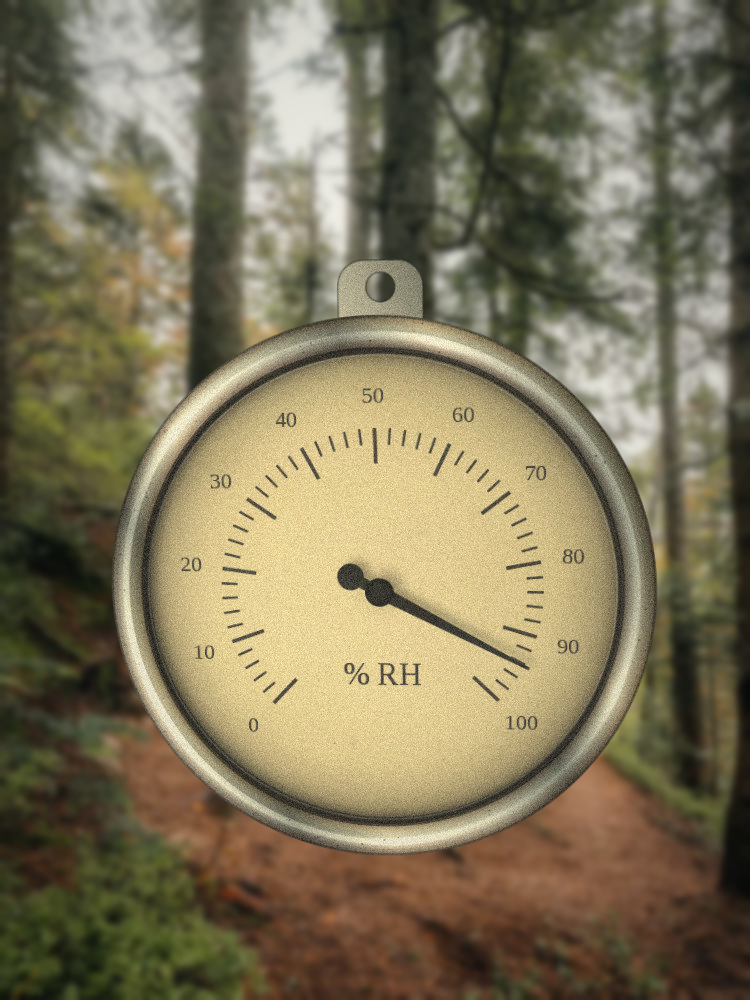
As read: 94%
